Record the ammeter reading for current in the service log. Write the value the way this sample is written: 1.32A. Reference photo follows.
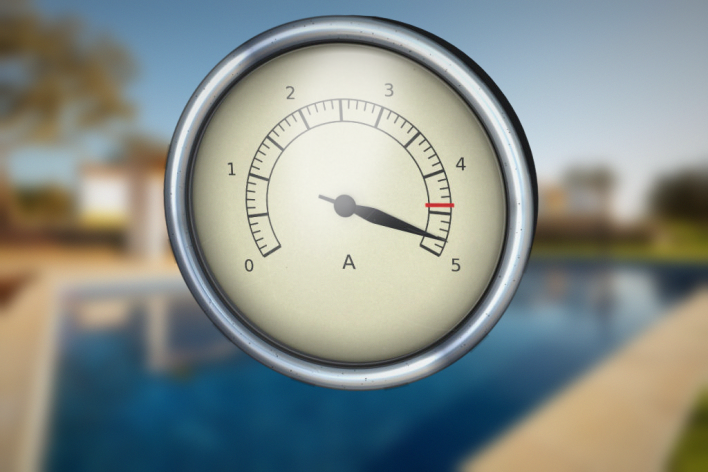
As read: 4.8A
